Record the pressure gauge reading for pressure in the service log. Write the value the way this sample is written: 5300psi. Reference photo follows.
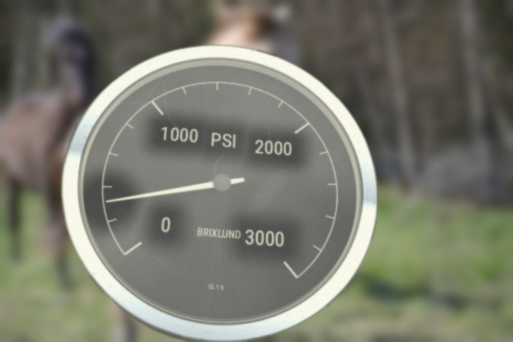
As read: 300psi
